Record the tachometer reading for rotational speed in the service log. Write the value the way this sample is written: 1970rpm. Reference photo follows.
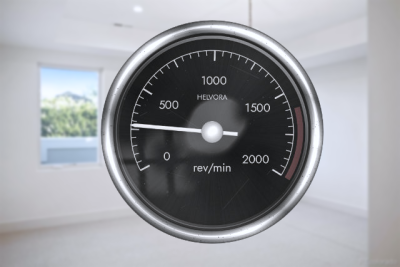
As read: 275rpm
